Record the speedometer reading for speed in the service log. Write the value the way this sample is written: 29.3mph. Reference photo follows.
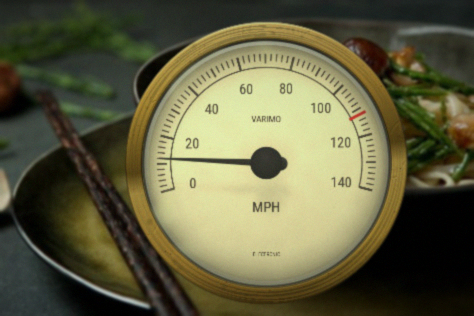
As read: 12mph
